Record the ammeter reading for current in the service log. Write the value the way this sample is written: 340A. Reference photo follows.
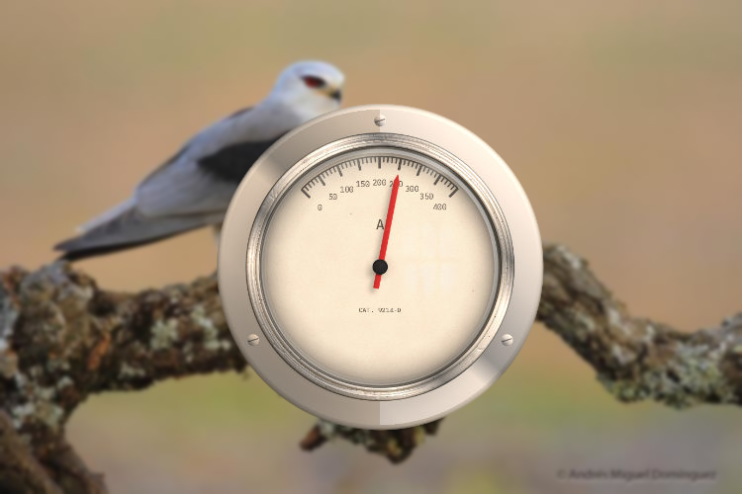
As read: 250A
